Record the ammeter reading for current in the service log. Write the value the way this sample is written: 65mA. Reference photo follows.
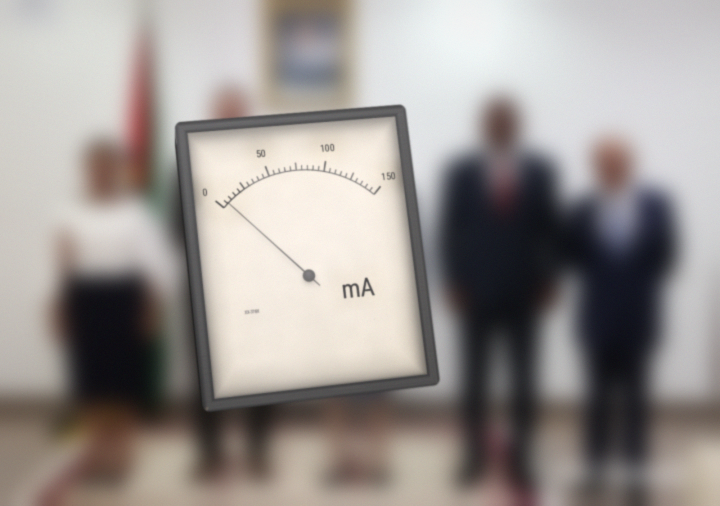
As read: 5mA
